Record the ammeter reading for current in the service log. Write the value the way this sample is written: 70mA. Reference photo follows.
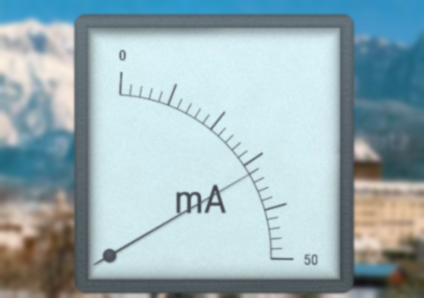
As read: 32mA
